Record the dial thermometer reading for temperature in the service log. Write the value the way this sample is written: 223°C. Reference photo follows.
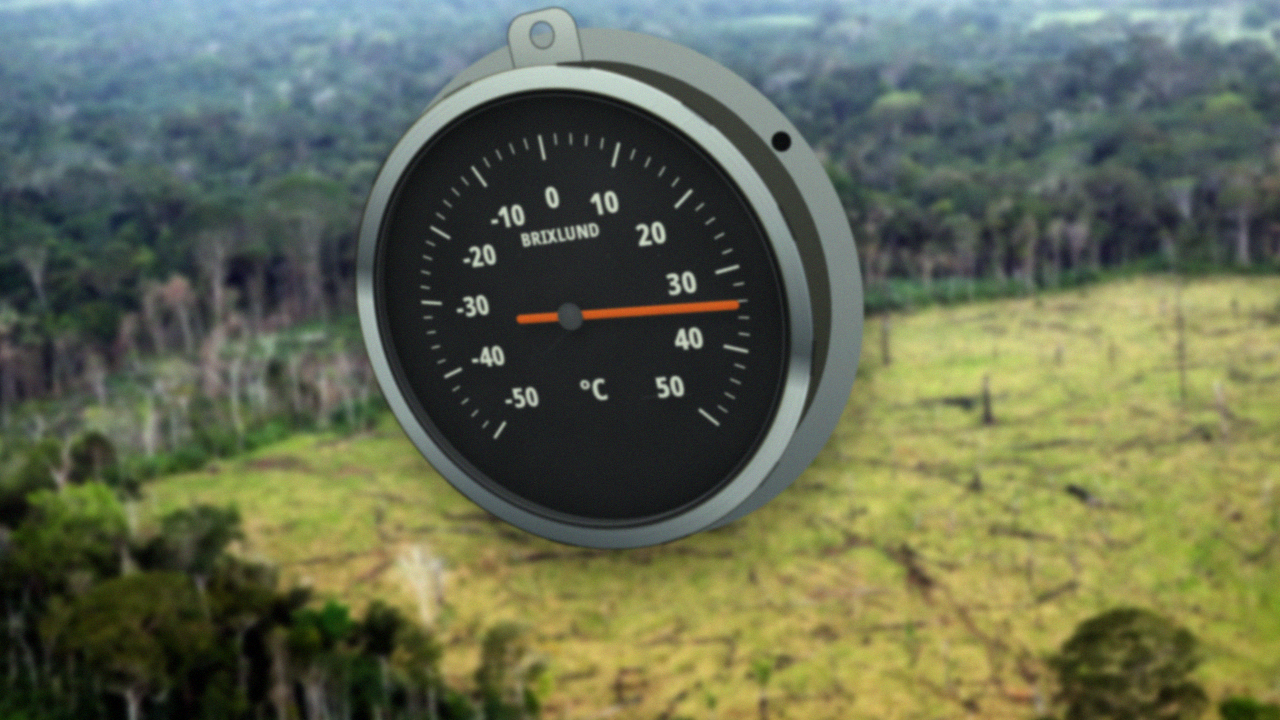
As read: 34°C
